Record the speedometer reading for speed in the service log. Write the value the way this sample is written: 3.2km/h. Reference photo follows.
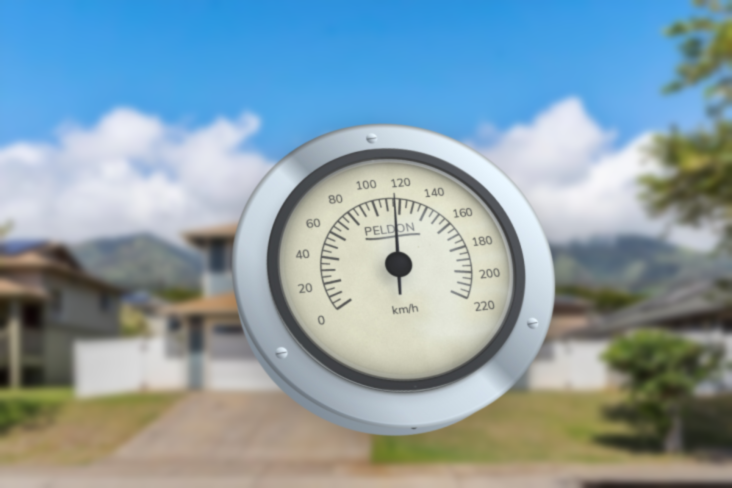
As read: 115km/h
